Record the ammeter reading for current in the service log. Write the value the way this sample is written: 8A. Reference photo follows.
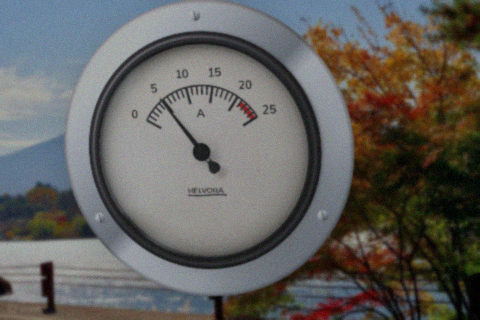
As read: 5A
